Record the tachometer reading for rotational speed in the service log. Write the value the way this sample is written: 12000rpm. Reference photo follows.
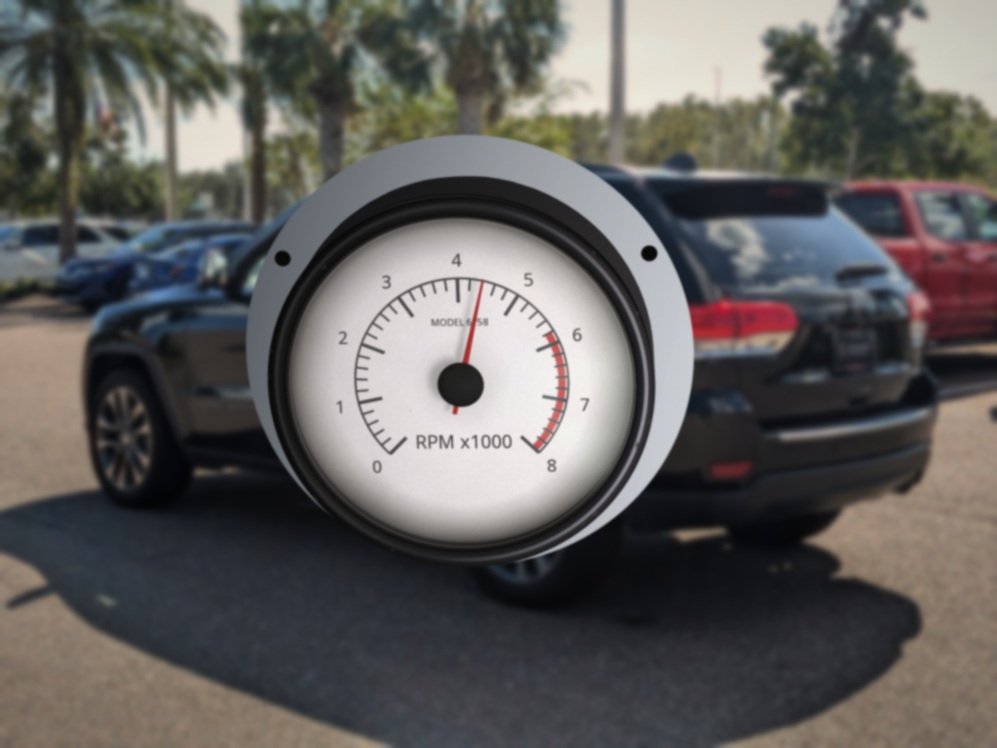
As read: 4400rpm
